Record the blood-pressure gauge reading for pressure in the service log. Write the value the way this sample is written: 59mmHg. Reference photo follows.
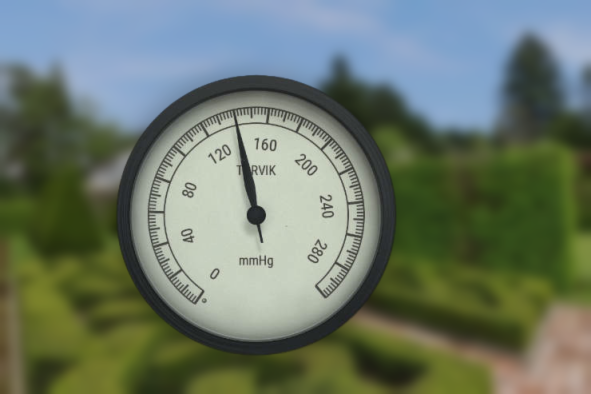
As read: 140mmHg
